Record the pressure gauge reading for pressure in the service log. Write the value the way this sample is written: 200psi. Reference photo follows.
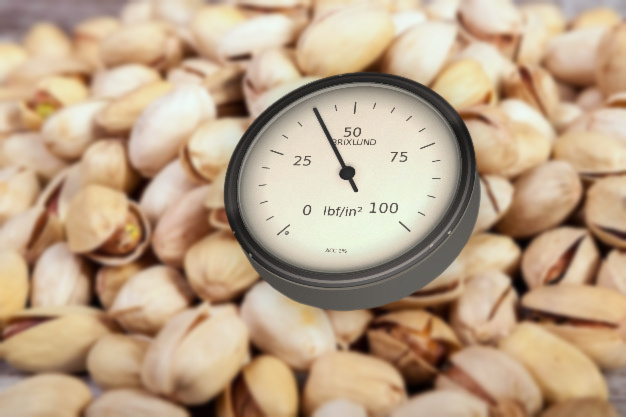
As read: 40psi
